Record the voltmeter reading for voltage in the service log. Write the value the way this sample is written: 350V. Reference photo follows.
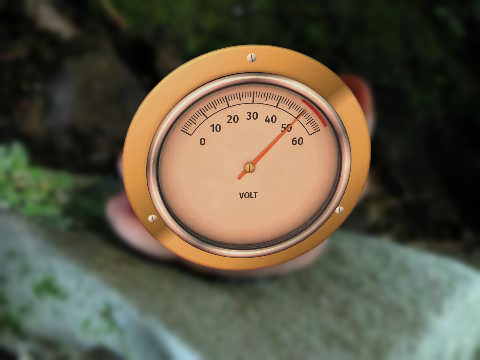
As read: 50V
